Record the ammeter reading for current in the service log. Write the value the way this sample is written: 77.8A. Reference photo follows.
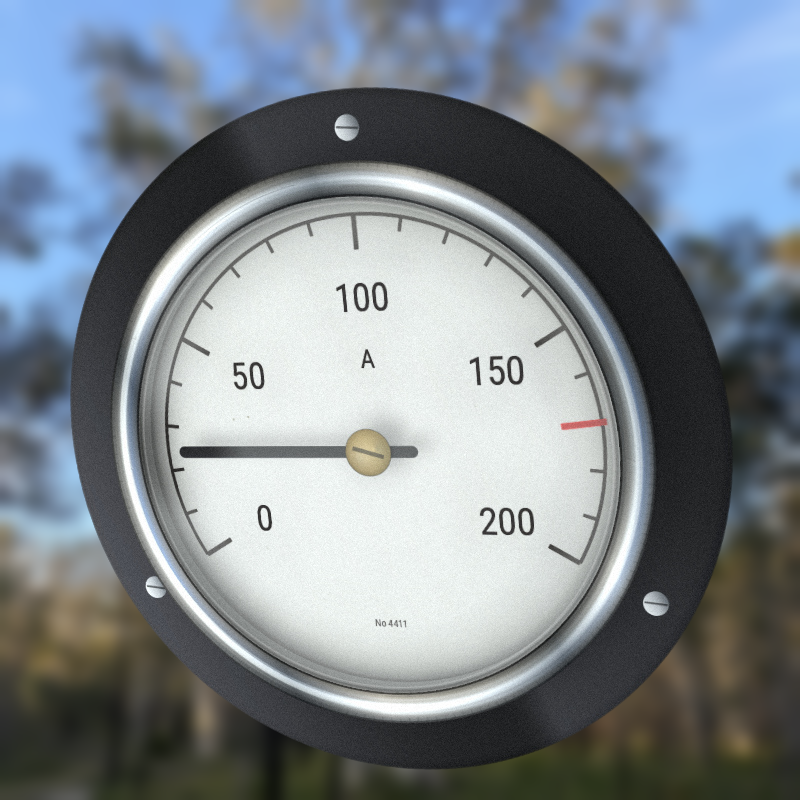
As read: 25A
